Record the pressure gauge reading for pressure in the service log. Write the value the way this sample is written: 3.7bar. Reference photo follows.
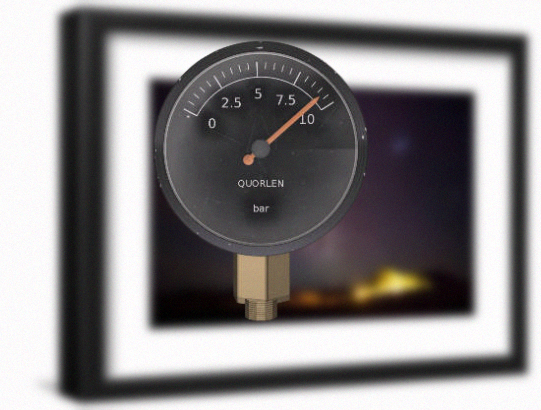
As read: 9.25bar
